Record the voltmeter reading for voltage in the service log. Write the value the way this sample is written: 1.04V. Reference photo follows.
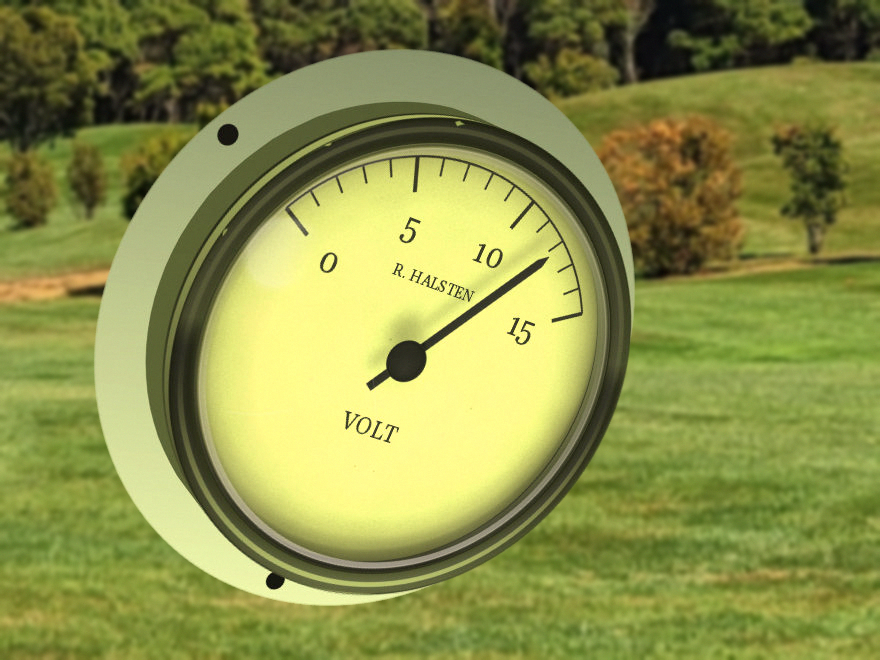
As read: 12V
